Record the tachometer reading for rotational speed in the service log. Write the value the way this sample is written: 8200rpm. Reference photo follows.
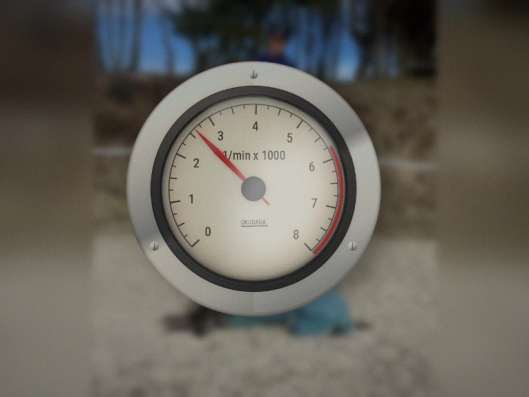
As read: 2625rpm
